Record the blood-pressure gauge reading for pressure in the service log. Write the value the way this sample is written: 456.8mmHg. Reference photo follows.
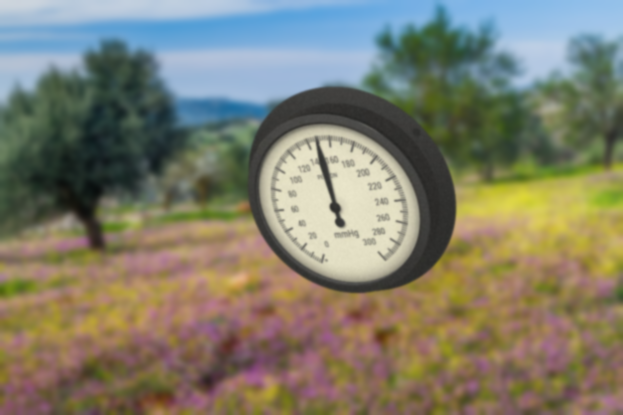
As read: 150mmHg
